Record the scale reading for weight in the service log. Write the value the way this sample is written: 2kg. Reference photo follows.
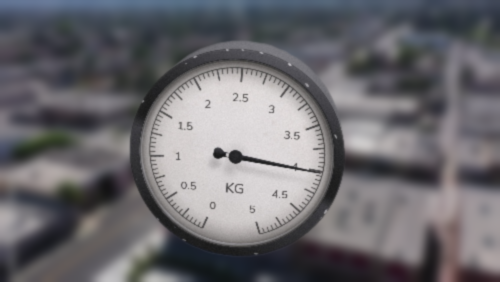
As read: 4kg
